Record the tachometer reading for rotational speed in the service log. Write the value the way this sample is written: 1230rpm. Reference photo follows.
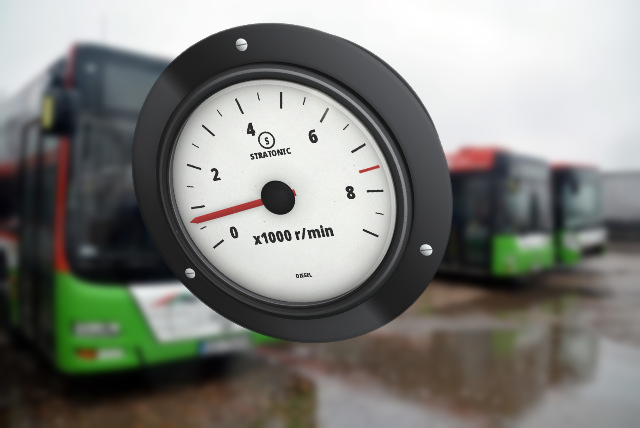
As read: 750rpm
